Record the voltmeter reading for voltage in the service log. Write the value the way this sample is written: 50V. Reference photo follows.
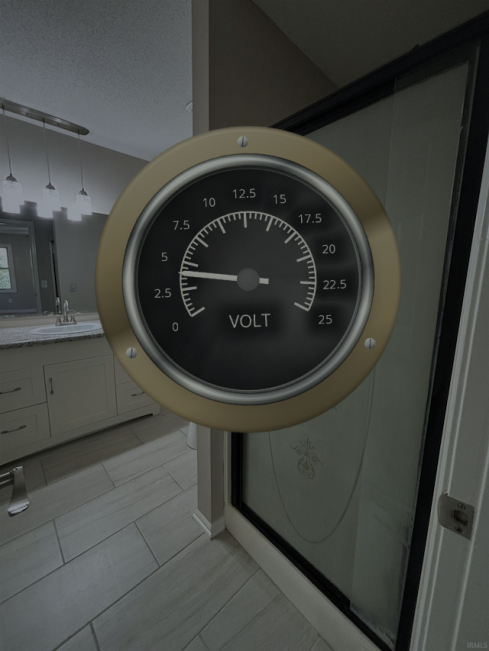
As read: 4V
